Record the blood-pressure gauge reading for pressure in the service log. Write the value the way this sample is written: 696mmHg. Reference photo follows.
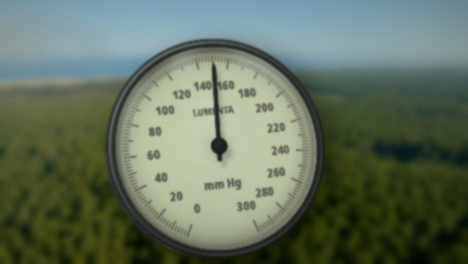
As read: 150mmHg
